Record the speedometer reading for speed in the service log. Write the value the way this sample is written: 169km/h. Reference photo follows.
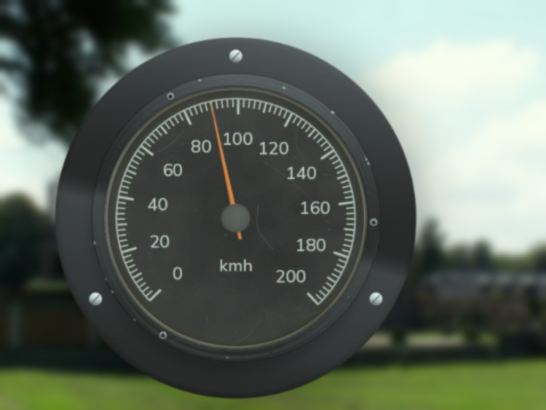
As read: 90km/h
